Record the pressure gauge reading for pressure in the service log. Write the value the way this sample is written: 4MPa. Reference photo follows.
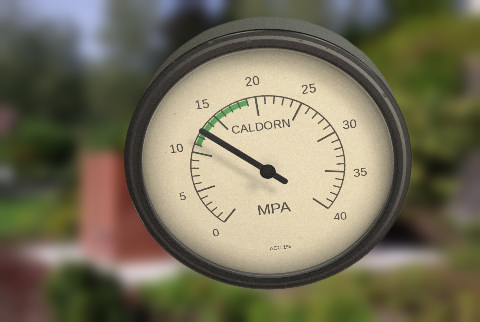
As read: 13MPa
